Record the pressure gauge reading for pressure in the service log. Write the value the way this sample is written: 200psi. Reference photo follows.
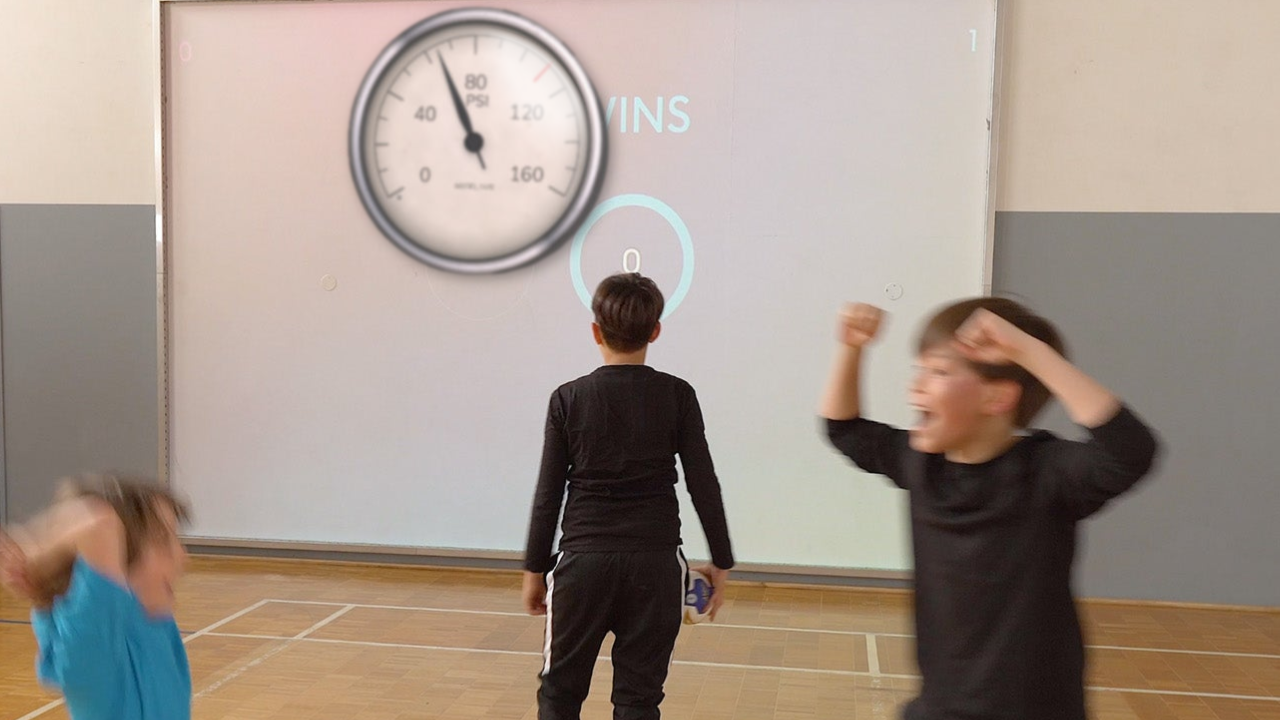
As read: 65psi
